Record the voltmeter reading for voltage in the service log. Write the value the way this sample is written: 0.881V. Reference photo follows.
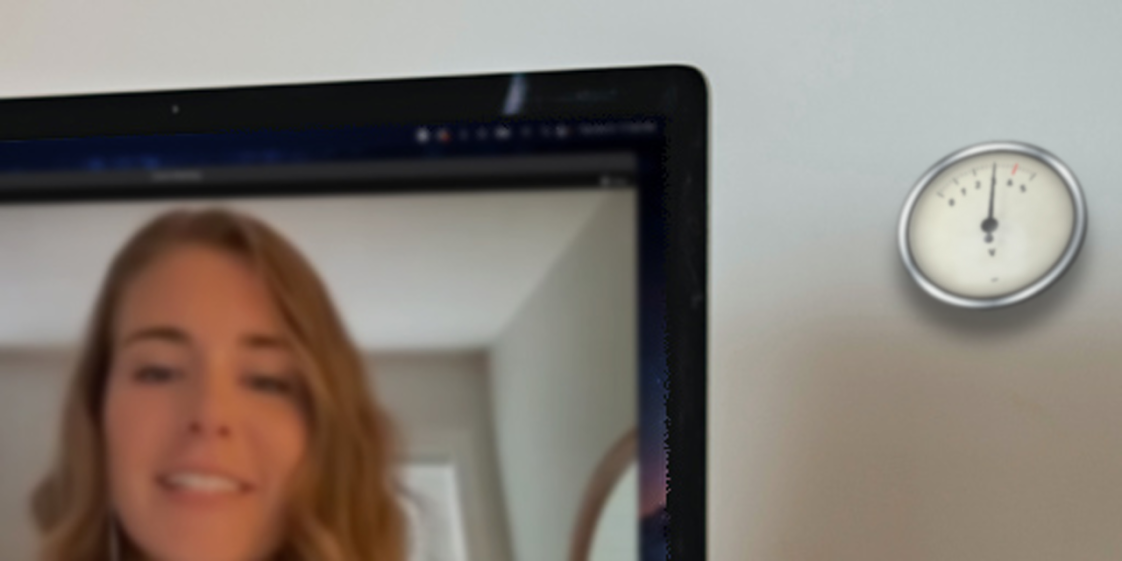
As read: 3V
